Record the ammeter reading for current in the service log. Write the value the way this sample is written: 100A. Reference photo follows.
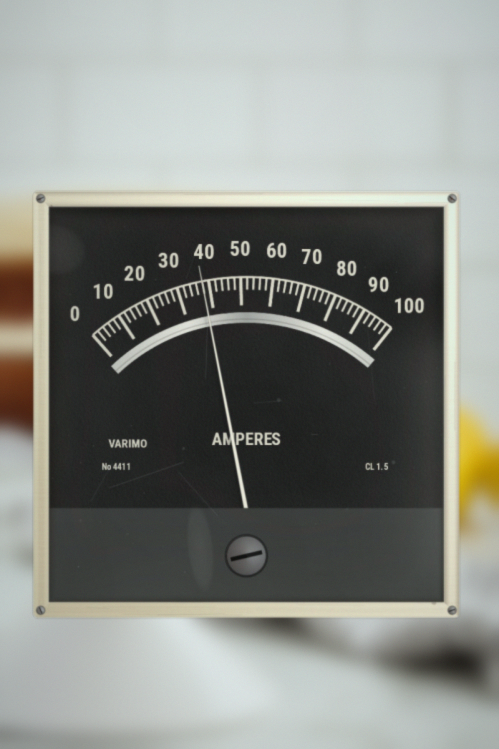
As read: 38A
